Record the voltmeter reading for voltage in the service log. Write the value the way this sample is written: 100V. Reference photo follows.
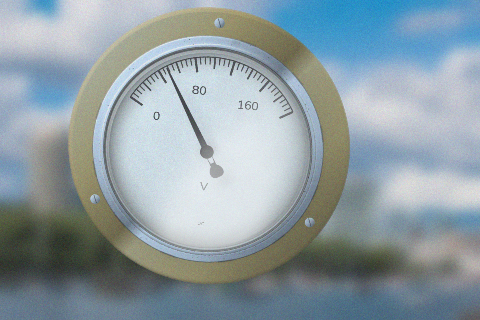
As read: 50V
